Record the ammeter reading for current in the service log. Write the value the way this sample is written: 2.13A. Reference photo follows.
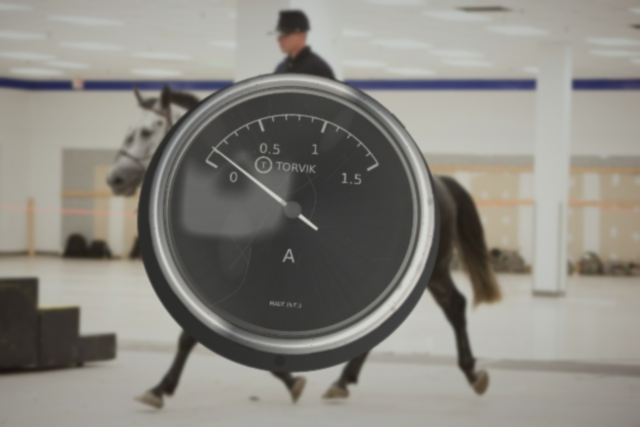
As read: 0.1A
